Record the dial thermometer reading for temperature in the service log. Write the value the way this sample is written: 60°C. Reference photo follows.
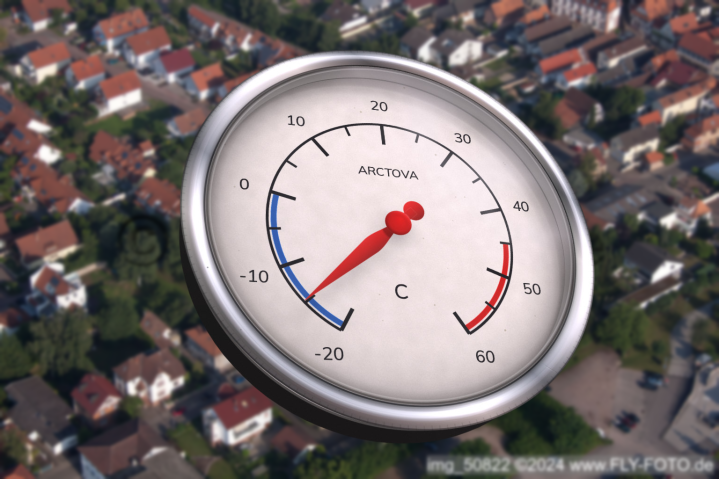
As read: -15°C
